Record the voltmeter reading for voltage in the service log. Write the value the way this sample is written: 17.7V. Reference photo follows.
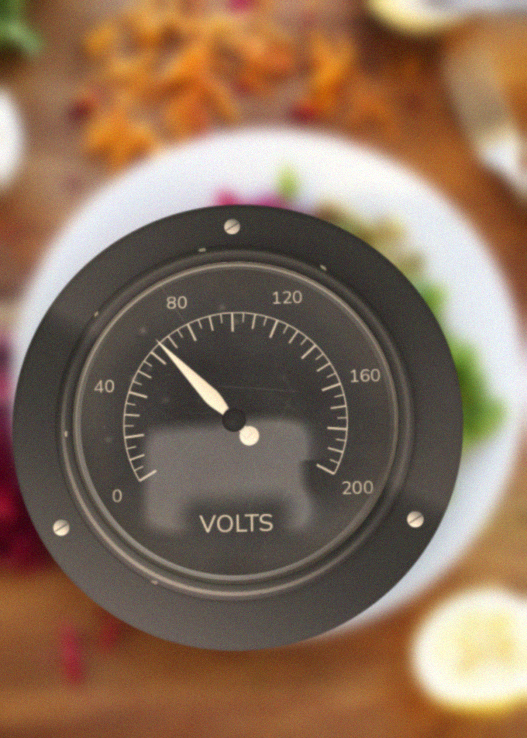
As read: 65V
